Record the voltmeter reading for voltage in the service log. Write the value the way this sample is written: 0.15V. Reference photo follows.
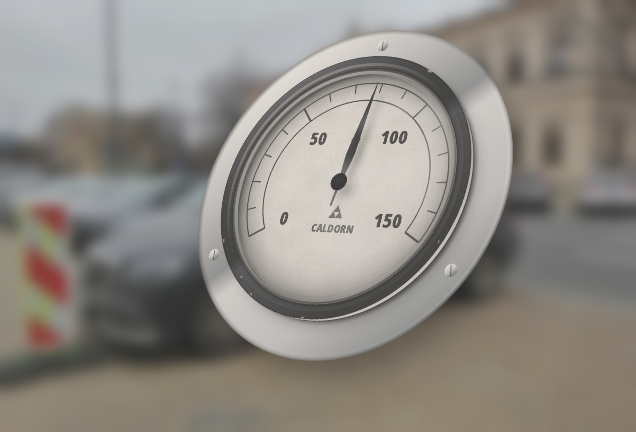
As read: 80V
